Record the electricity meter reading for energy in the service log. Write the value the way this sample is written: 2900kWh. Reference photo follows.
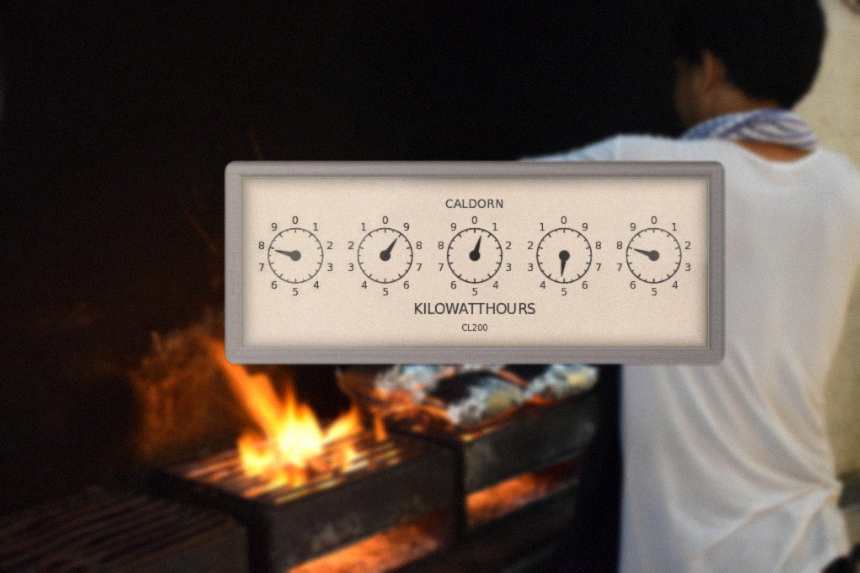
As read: 79048kWh
